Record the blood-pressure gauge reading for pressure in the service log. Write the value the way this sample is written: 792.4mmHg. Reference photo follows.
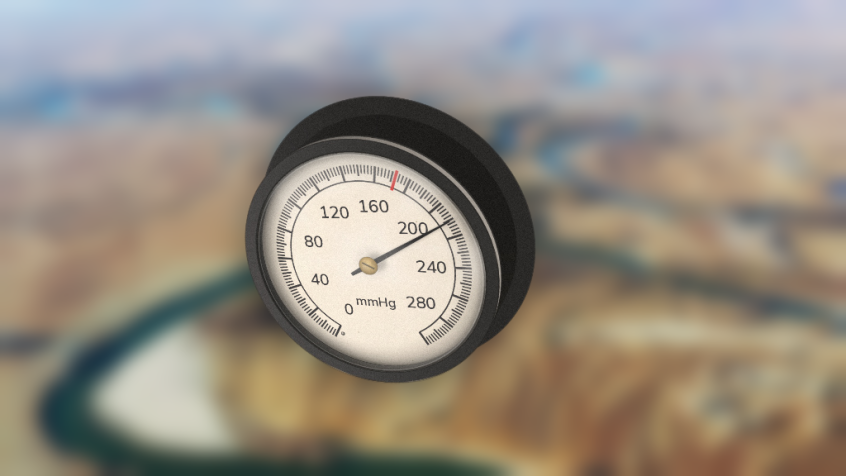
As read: 210mmHg
